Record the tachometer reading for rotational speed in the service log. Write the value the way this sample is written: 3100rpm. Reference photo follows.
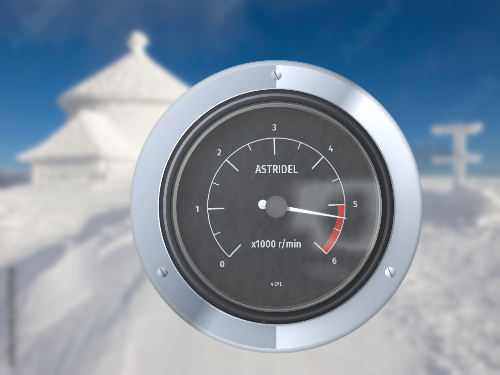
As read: 5250rpm
